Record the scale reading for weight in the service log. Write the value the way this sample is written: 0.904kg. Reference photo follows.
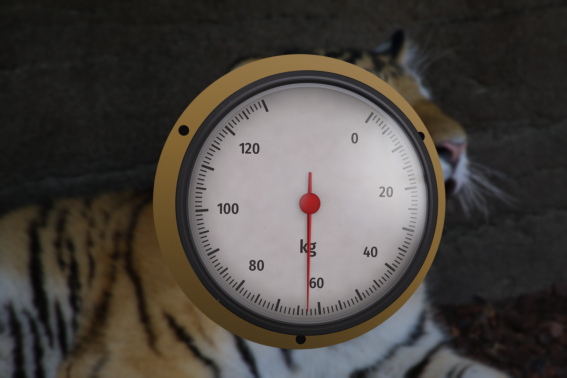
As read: 63kg
